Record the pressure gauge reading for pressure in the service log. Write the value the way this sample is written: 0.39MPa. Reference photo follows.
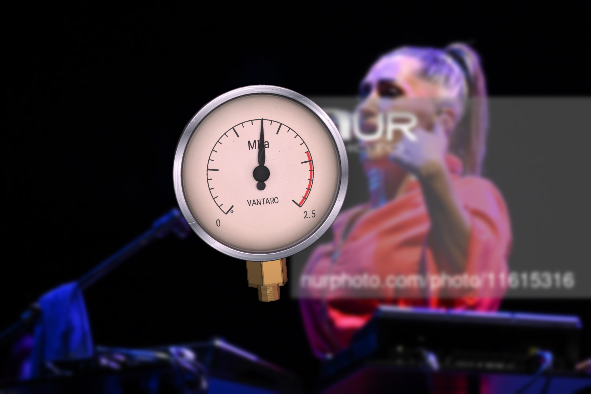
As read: 1.3MPa
